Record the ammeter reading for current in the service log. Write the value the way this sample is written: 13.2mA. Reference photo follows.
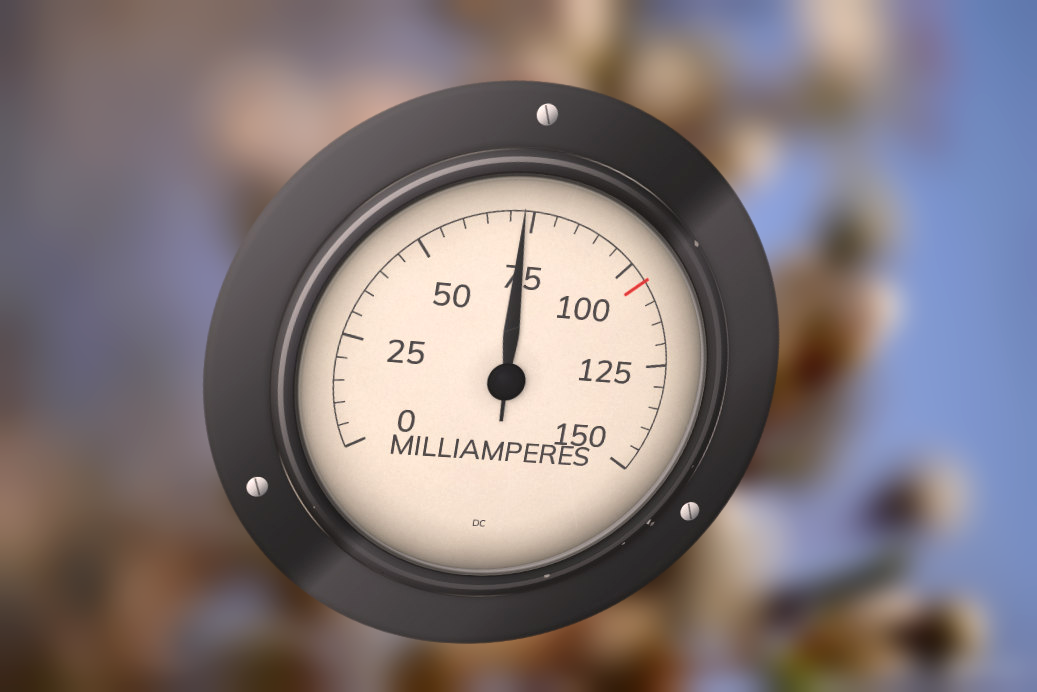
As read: 72.5mA
